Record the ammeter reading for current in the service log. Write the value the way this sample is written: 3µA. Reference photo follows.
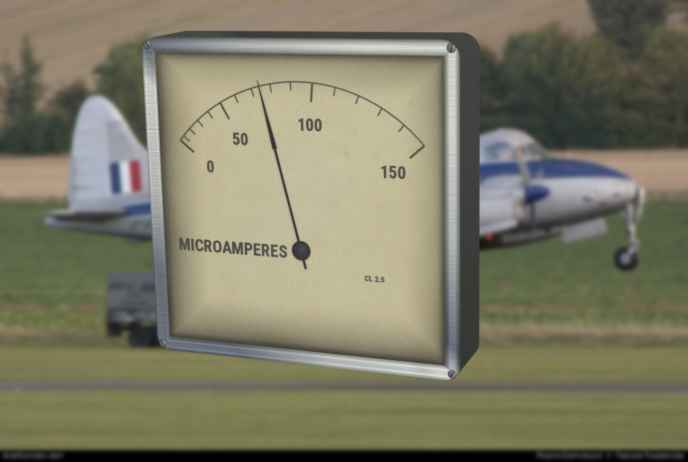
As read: 75µA
